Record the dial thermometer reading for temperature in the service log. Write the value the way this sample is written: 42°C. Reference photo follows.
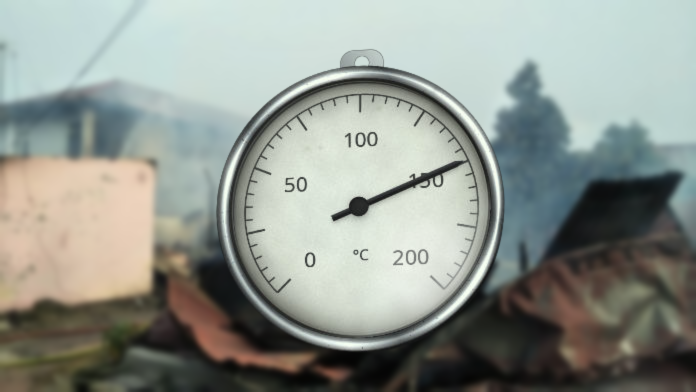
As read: 150°C
